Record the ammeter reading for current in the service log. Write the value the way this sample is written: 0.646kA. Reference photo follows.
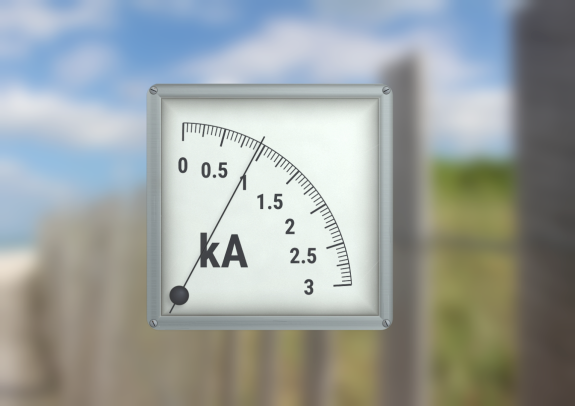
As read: 0.95kA
